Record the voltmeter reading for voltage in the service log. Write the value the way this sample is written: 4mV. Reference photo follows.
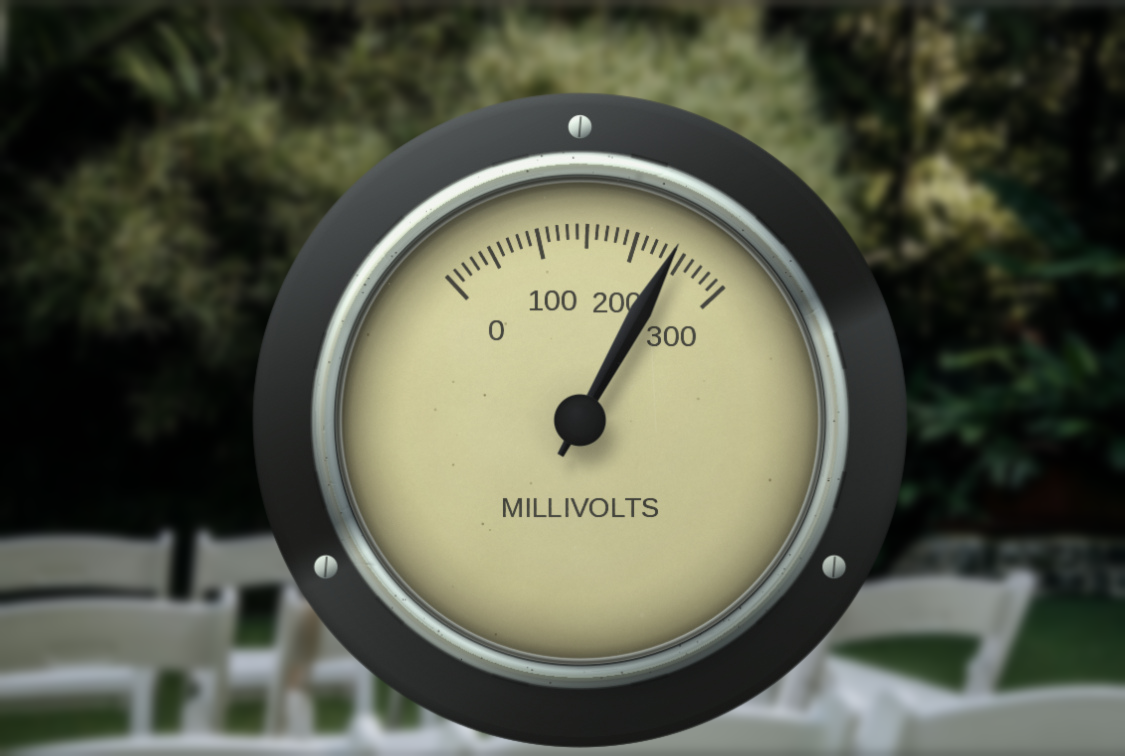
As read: 240mV
